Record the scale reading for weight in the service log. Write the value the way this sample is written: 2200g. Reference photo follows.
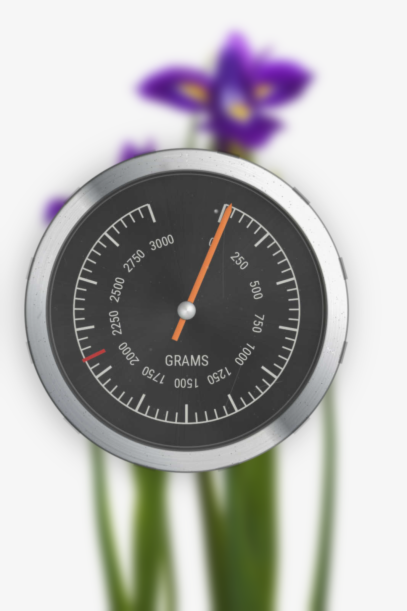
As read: 25g
